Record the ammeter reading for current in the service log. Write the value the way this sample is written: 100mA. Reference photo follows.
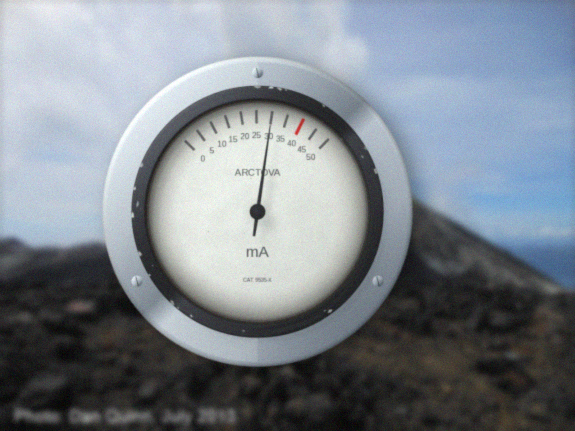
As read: 30mA
